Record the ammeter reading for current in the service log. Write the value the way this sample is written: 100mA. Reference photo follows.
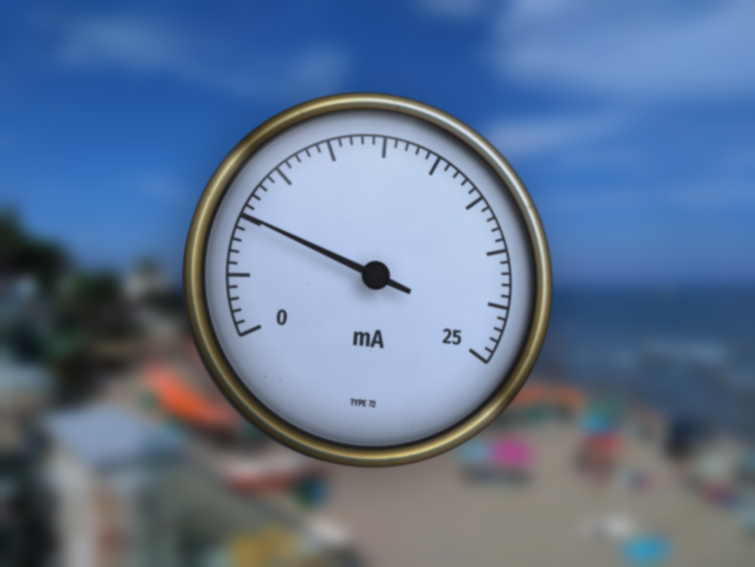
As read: 5mA
